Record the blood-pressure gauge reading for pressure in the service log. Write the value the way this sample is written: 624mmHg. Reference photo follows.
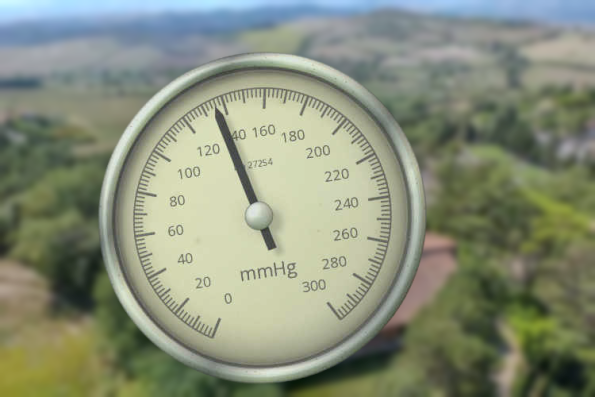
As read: 136mmHg
